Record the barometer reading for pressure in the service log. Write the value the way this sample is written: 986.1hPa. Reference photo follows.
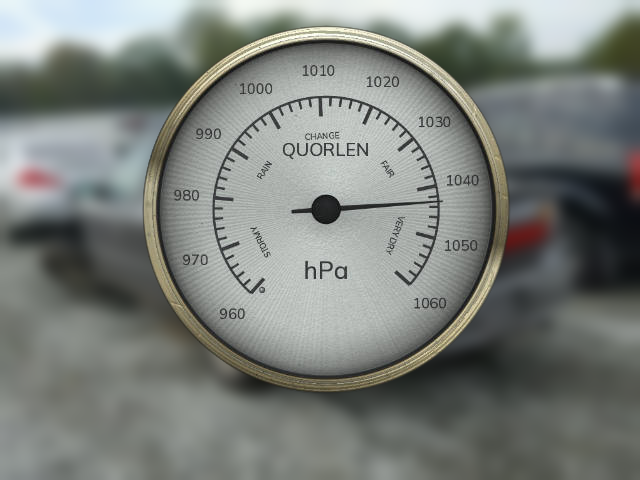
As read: 1043hPa
